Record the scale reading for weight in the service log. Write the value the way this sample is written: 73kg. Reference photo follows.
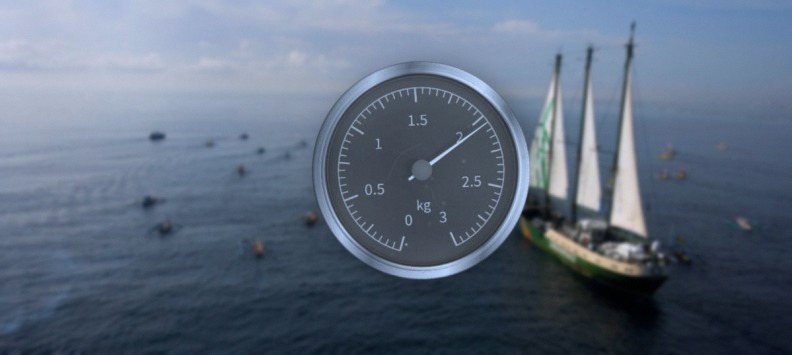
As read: 2.05kg
